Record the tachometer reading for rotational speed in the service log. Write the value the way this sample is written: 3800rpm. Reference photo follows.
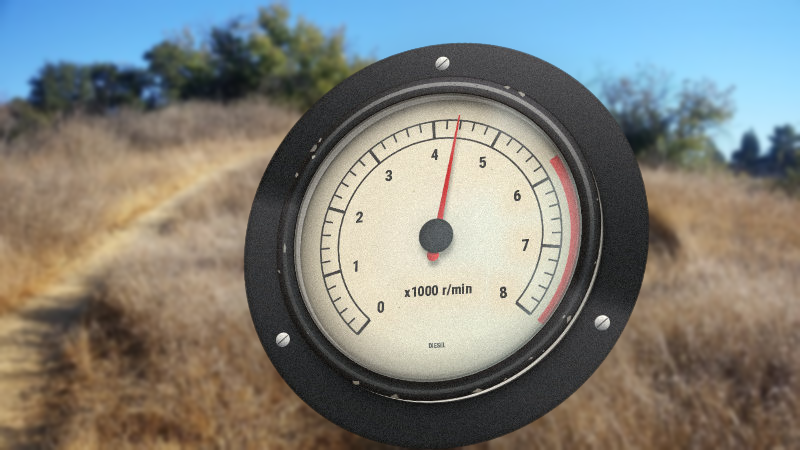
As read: 4400rpm
